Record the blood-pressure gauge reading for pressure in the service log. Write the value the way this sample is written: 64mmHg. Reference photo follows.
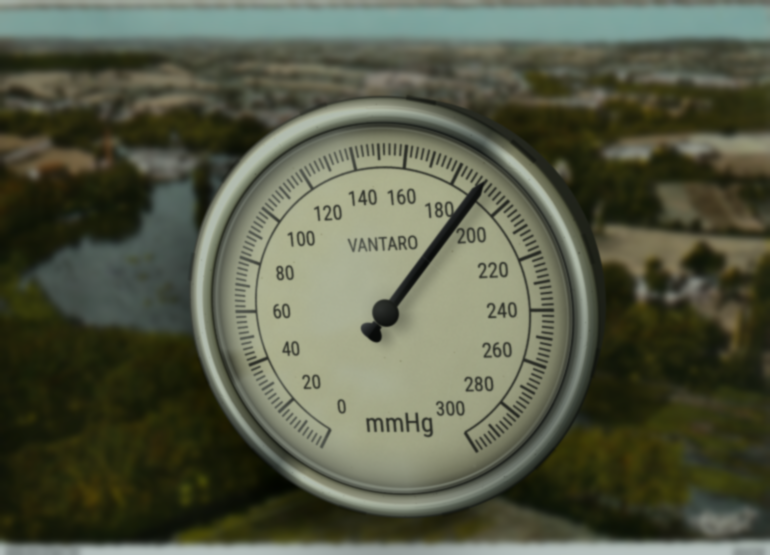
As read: 190mmHg
